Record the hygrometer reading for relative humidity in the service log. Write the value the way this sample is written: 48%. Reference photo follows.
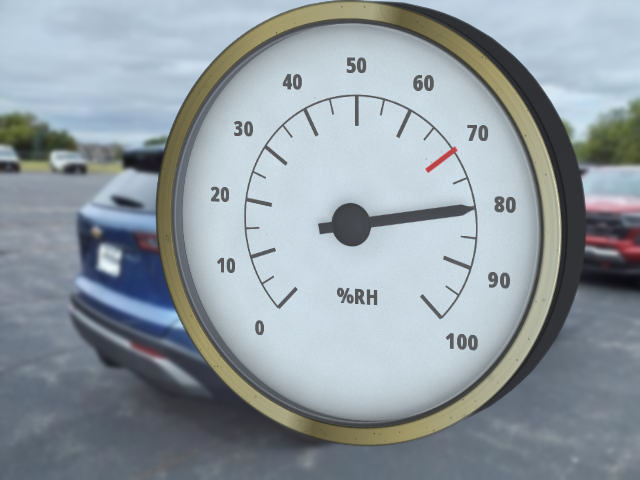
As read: 80%
